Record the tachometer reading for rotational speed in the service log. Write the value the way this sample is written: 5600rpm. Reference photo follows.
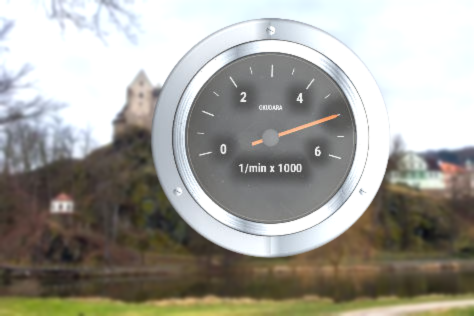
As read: 5000rpm
